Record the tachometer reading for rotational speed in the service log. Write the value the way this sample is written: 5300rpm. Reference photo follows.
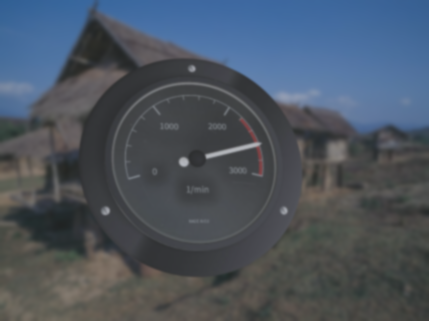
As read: 2600rpm
